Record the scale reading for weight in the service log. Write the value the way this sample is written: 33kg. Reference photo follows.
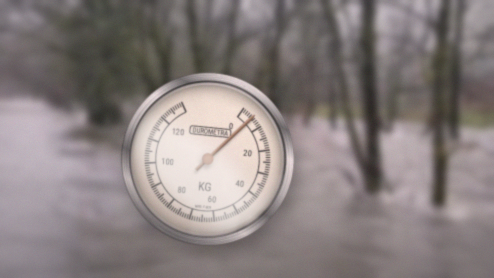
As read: 5kg
